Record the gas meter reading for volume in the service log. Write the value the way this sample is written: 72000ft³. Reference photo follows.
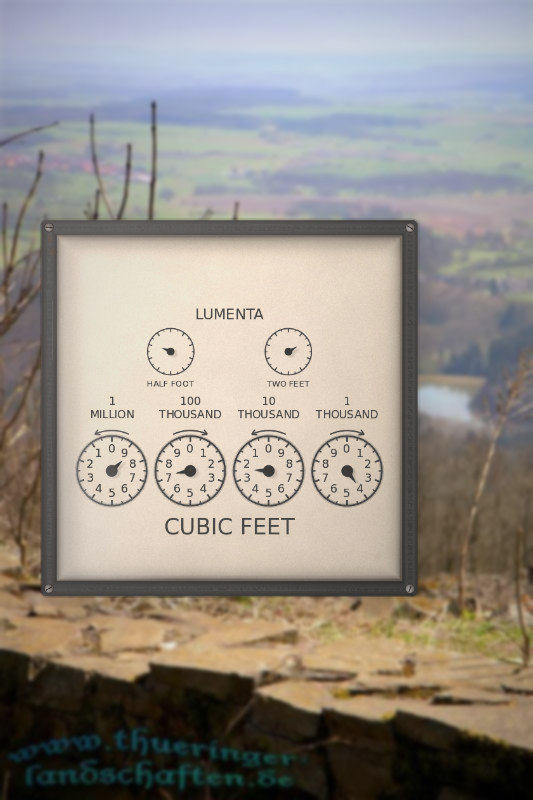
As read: 872400ft³
